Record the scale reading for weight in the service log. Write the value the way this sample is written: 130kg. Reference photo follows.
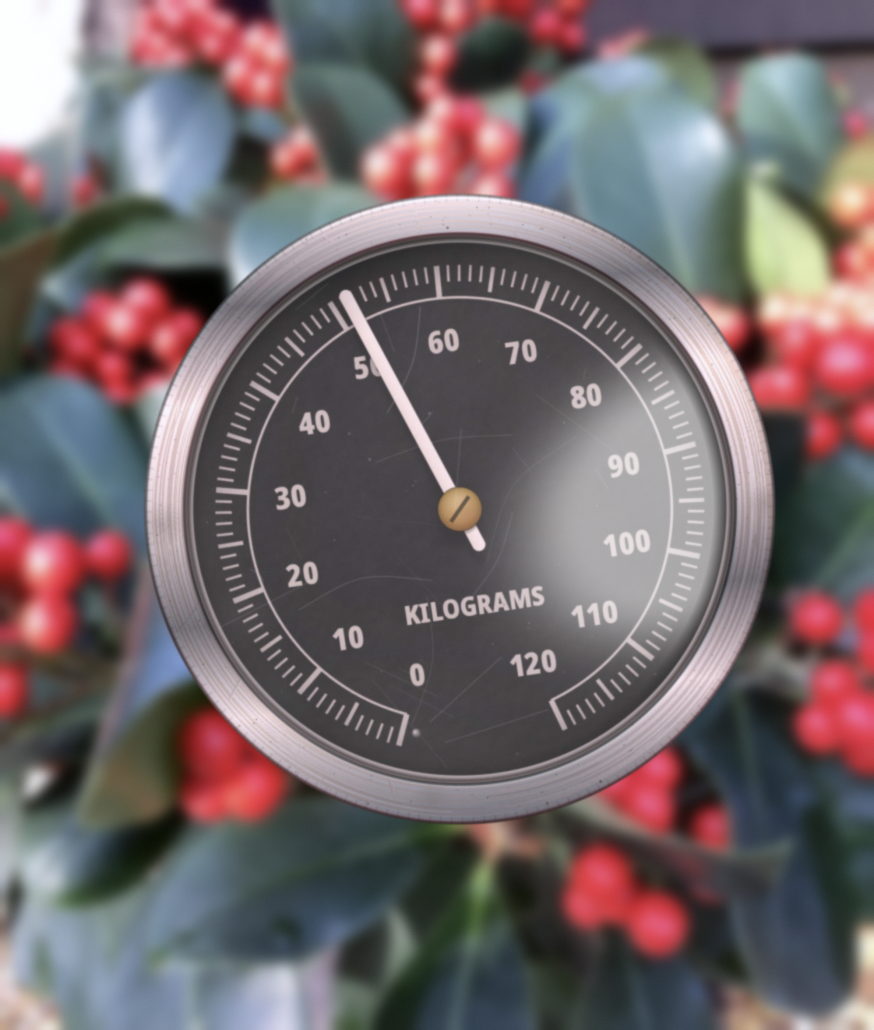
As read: 51.5kg
